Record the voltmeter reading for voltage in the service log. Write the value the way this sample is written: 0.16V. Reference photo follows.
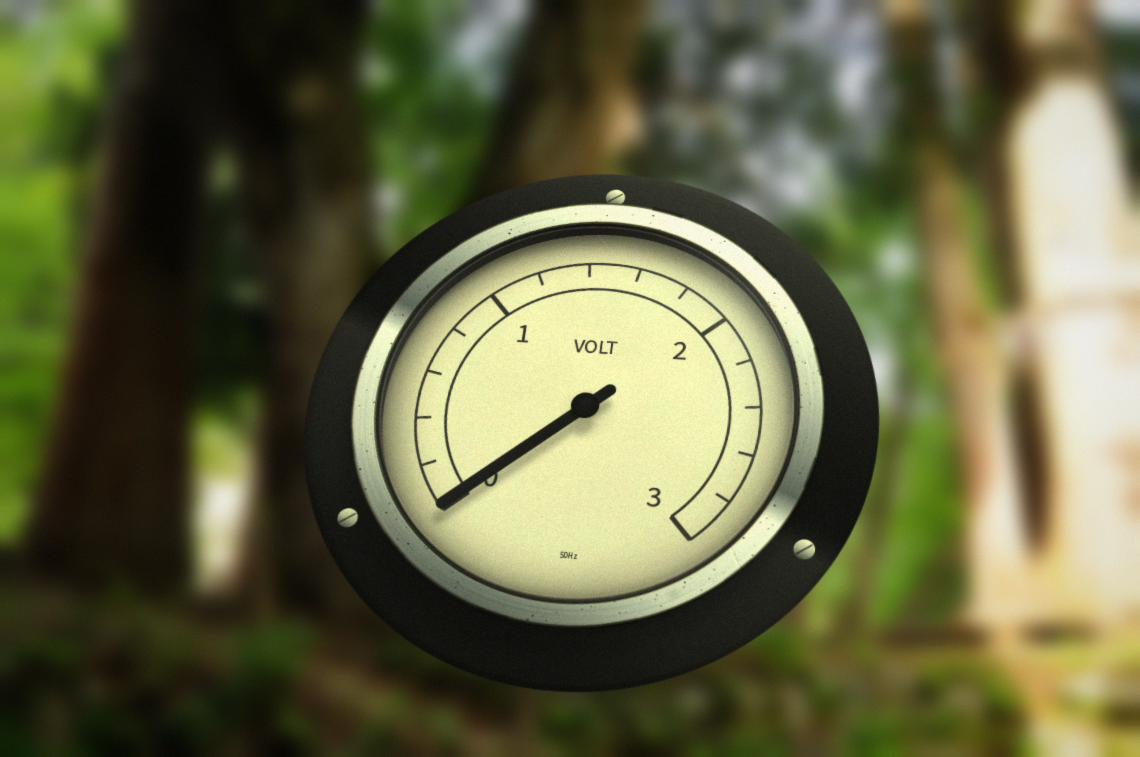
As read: 0V
